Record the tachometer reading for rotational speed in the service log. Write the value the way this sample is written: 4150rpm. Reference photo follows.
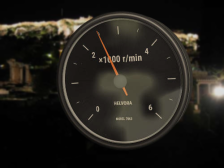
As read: 2500rpm
